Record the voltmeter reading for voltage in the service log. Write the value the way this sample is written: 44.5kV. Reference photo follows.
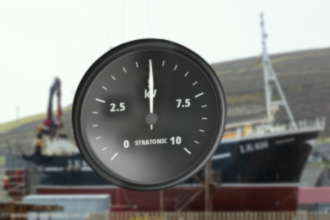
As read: 5kV
